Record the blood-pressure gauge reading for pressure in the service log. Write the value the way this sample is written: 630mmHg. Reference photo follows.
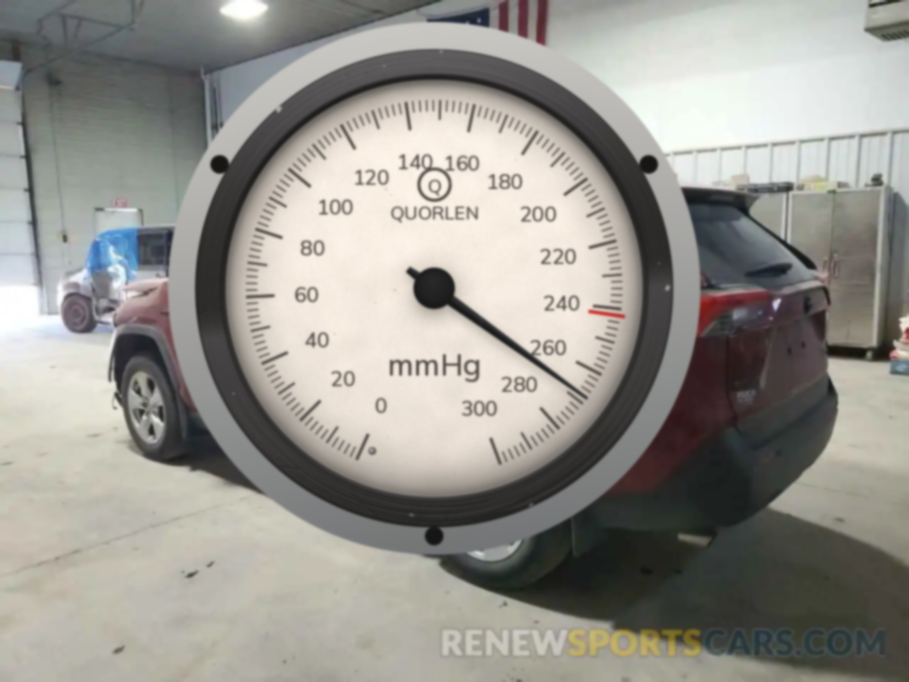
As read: 268mmHg
